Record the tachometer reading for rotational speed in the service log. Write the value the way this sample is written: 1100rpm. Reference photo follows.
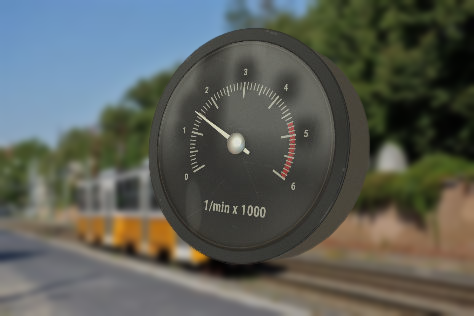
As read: 1500rpm
